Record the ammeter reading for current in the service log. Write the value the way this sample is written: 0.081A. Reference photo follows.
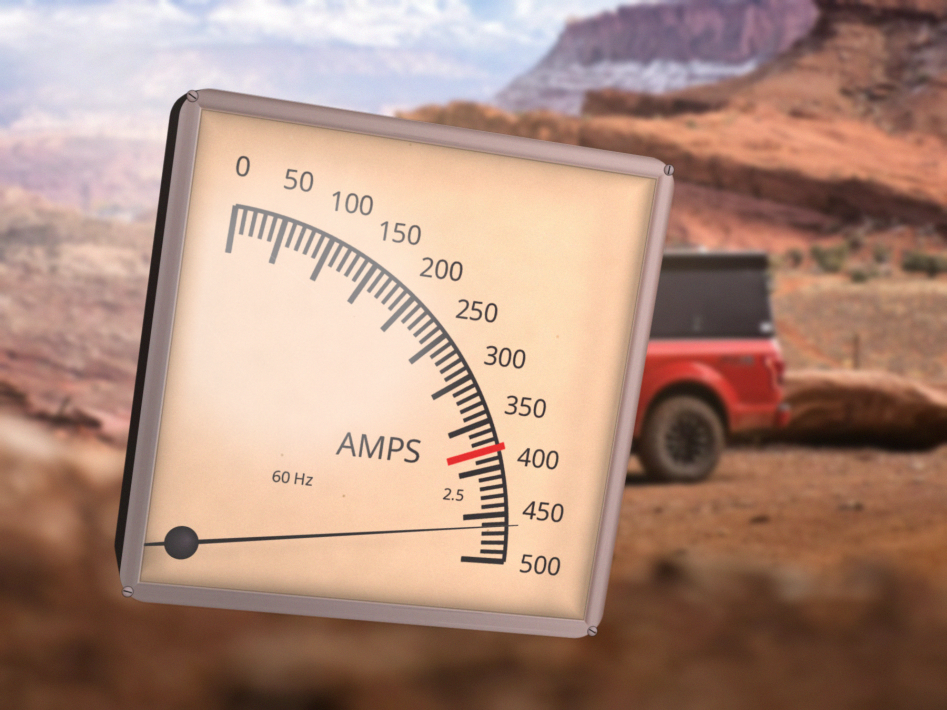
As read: 460A
